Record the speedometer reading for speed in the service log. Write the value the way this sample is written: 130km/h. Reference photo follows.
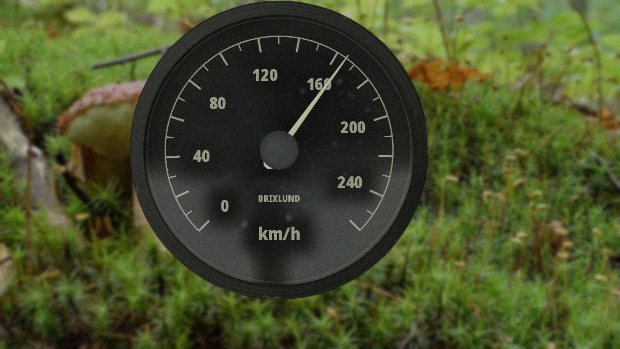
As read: 165km/h
